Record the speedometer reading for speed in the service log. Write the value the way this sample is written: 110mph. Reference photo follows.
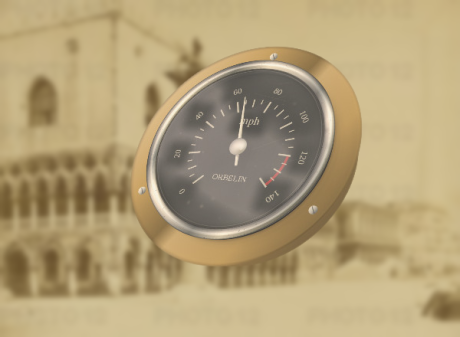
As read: 65mph
